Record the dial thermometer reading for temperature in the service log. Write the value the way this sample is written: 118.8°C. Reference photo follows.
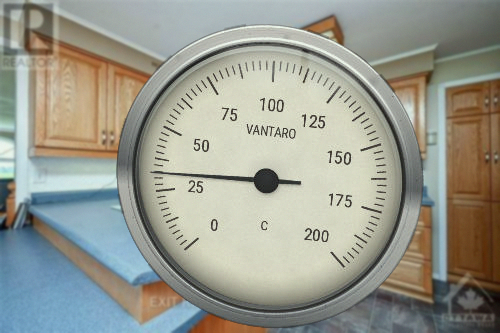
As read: 32.5°C
